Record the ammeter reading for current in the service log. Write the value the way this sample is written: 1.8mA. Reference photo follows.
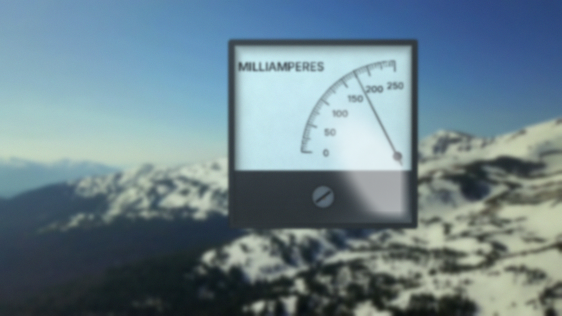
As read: 175mA
